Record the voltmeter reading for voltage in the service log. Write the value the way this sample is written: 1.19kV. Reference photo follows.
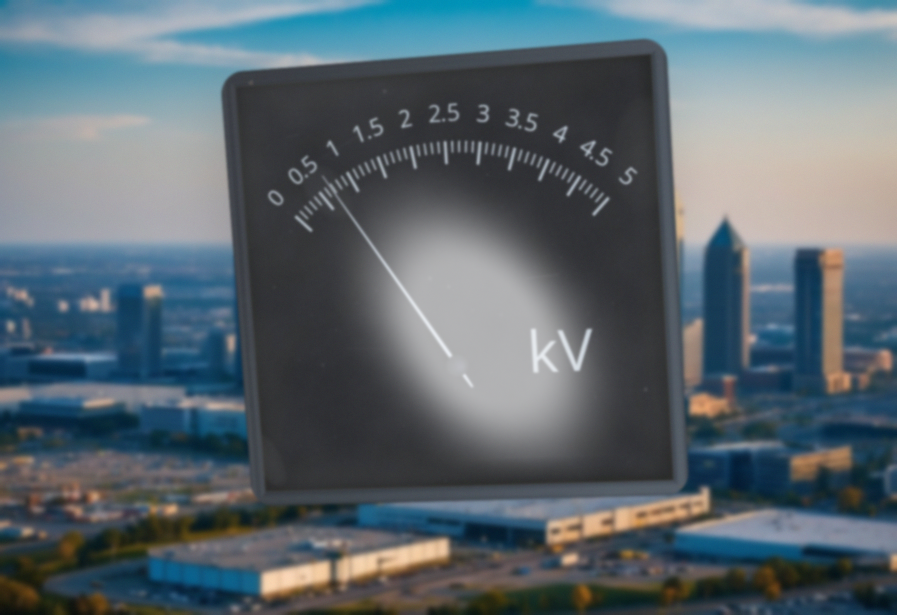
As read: 0.7kV
